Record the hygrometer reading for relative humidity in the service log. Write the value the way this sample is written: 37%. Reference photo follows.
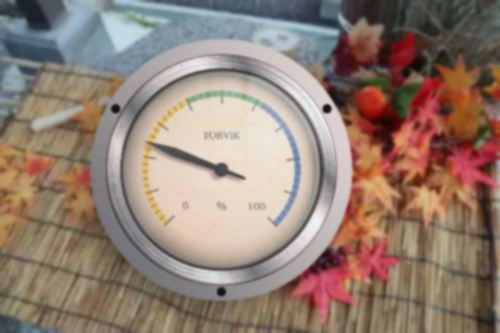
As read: 24%
